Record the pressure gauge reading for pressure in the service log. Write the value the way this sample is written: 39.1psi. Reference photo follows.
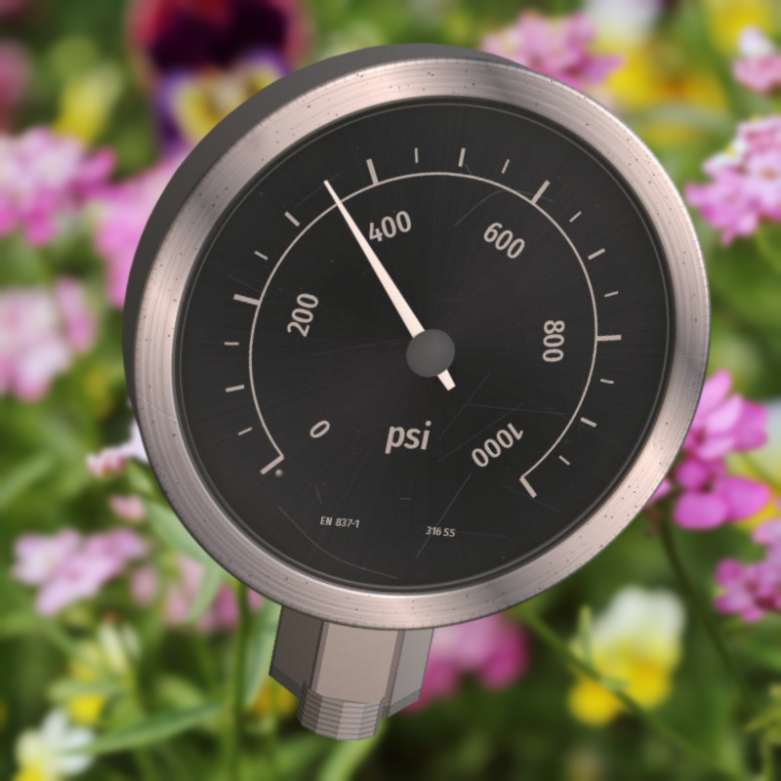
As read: 350psi
